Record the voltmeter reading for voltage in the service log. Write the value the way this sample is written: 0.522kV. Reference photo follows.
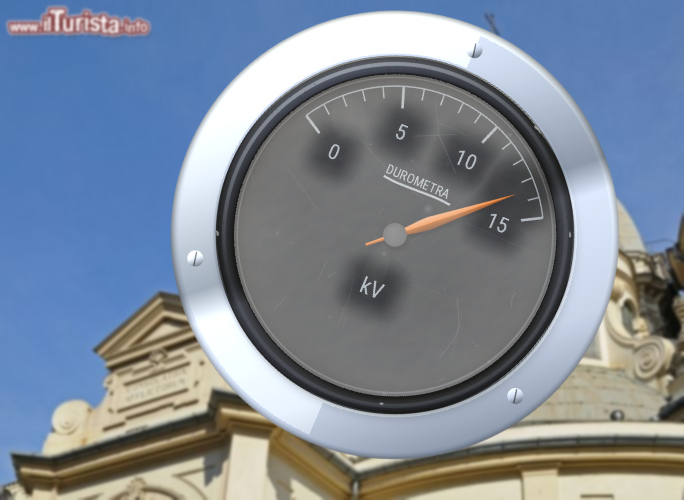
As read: 13.5kV
